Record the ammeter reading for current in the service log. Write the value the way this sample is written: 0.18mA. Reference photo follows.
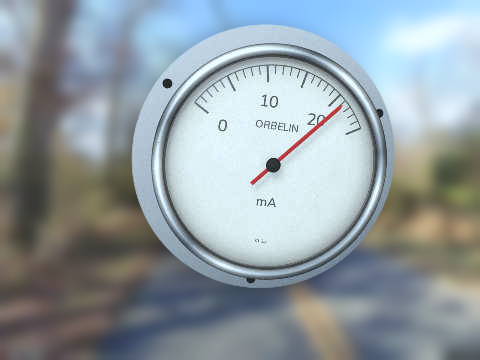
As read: 21mA
